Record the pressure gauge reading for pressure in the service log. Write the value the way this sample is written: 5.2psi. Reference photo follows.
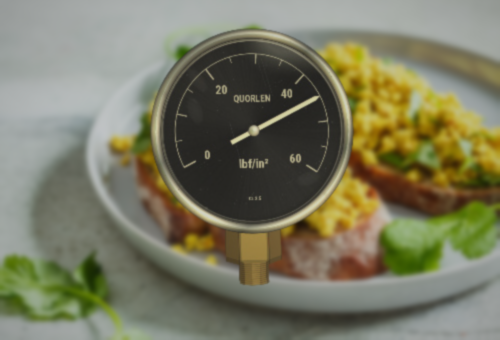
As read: 45psi
